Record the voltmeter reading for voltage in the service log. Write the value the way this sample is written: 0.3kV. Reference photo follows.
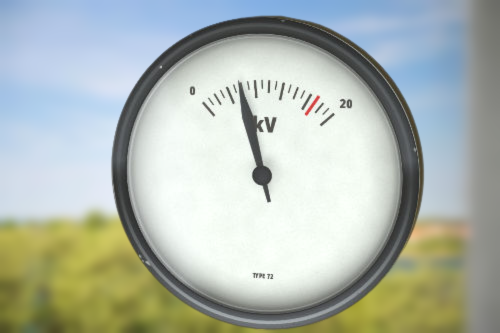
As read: 6kV
